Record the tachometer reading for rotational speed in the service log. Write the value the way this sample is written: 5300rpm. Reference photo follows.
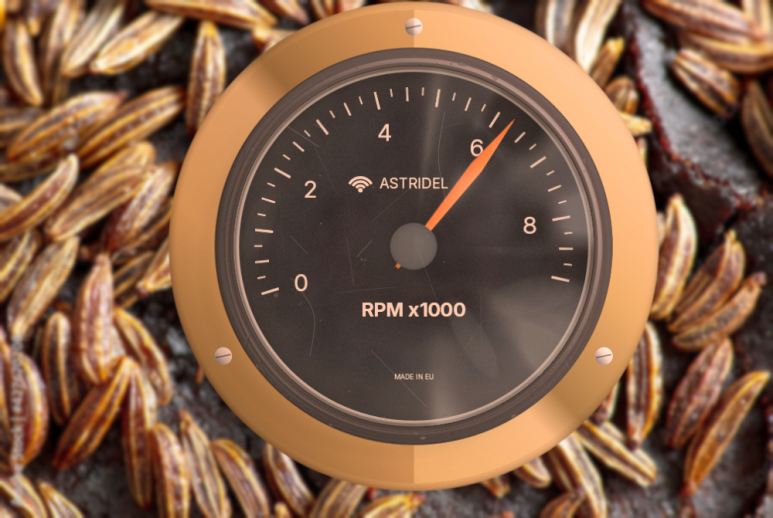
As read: 6250rpm
